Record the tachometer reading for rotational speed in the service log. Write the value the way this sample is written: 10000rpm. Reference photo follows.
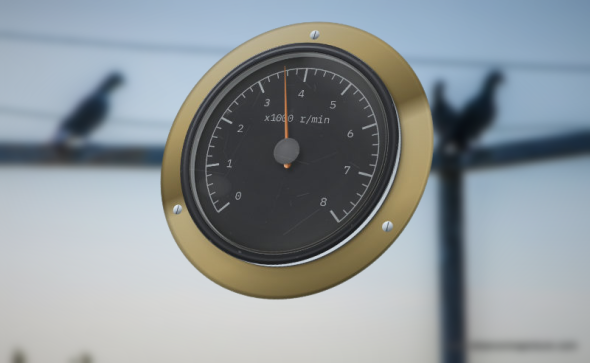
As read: 3600rpm
